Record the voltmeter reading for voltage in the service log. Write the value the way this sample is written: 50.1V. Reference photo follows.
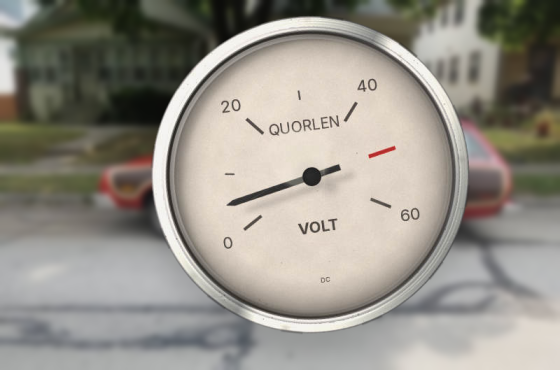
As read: 5V
